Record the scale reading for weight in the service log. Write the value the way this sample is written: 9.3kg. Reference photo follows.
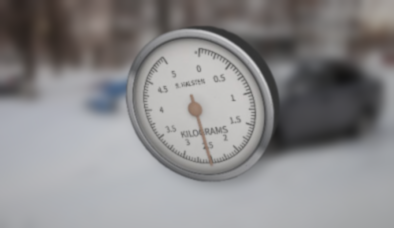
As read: 2.5kg
